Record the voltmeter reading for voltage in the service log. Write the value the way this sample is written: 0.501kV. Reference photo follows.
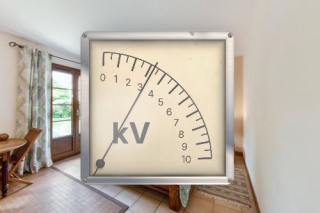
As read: 3.25kV
